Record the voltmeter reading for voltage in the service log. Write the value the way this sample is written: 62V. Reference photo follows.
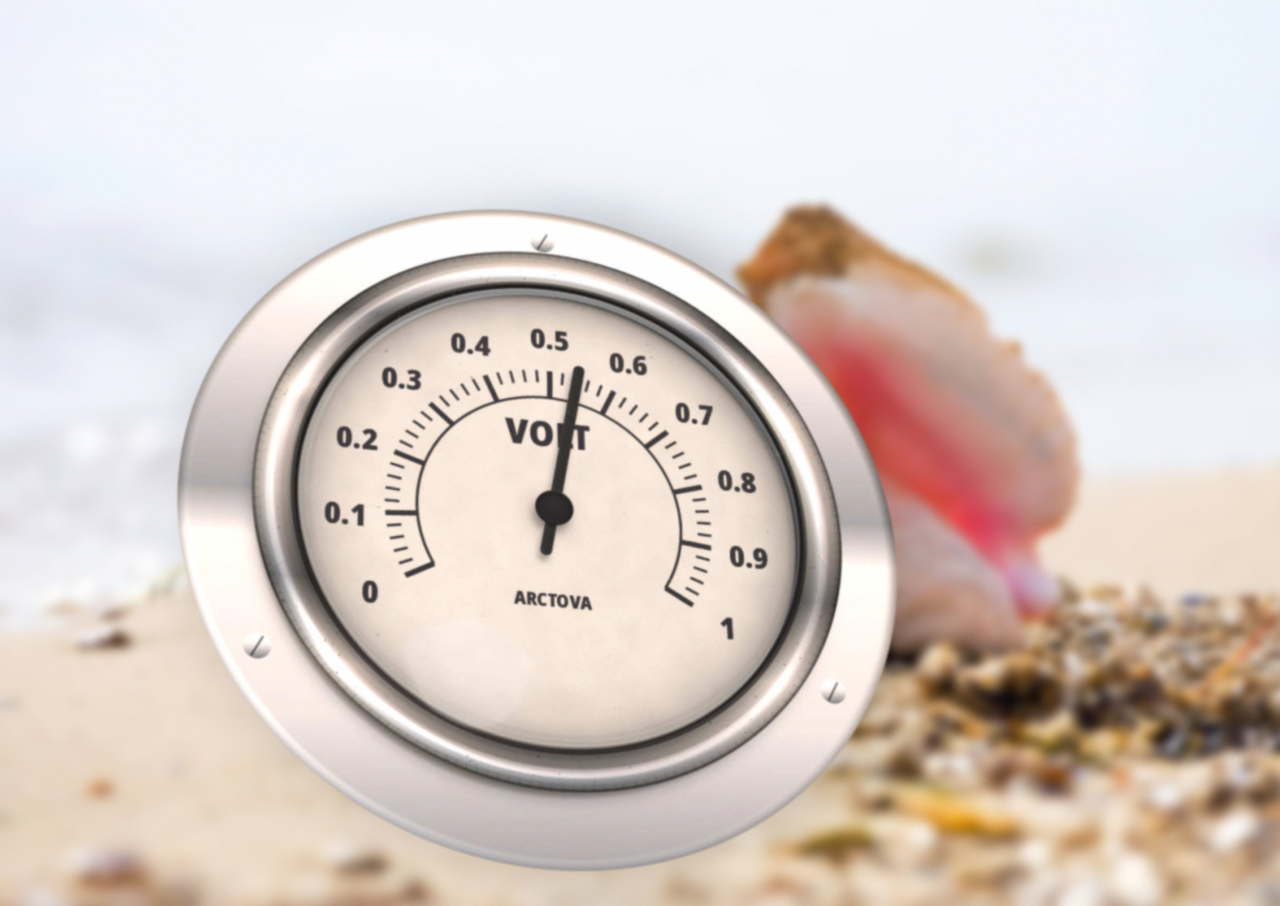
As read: 0.54V
